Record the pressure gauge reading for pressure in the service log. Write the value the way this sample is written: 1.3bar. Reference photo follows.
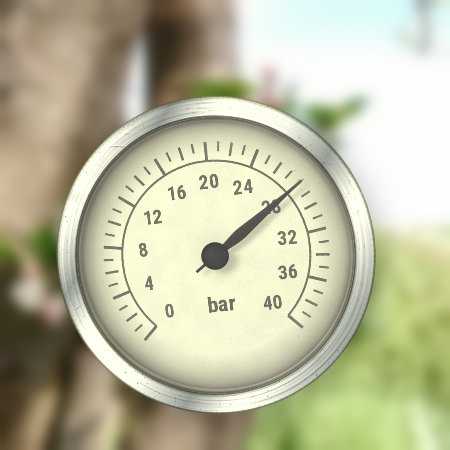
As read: 28bar
